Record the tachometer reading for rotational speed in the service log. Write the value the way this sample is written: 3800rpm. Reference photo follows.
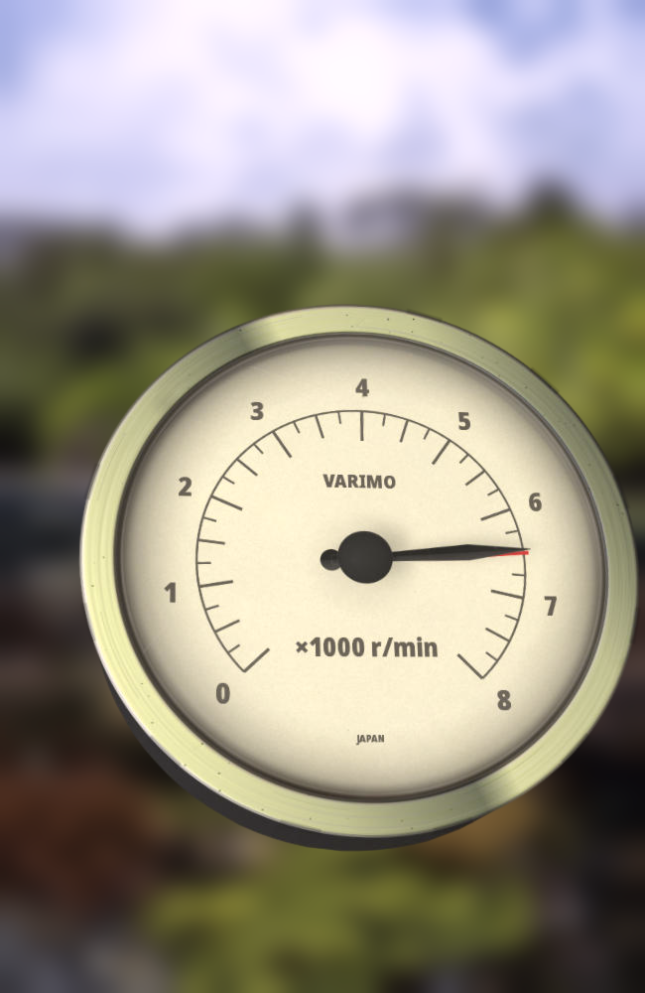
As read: 6500rpm
